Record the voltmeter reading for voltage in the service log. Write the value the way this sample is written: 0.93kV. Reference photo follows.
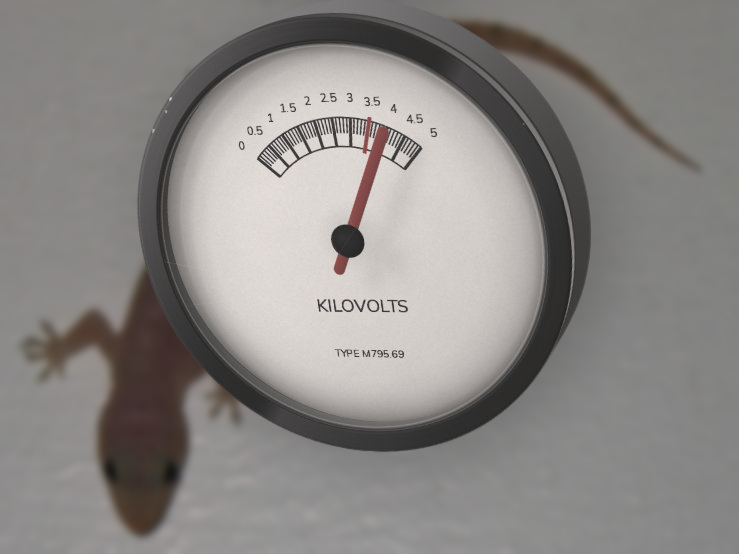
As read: 4kV
